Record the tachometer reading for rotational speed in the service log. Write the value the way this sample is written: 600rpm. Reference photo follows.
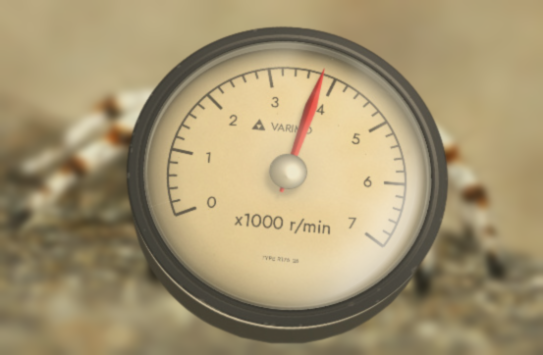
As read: 3800rpm
